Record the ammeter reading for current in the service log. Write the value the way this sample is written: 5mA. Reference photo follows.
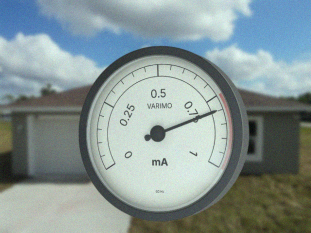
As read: 0.8mA
